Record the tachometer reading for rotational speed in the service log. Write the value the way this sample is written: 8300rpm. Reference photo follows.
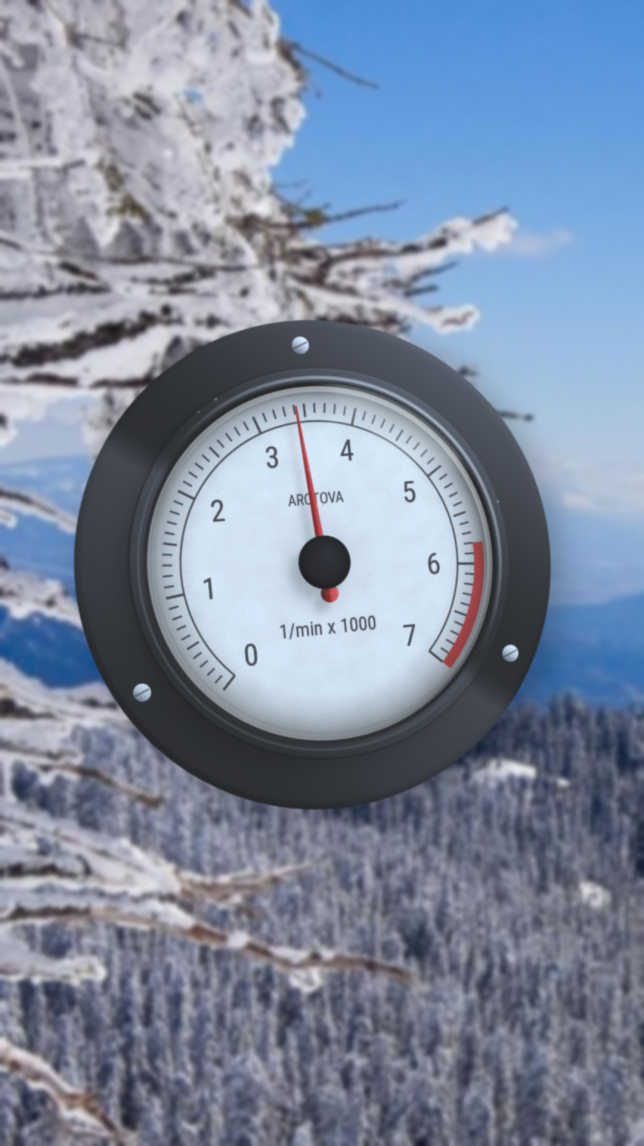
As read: 3400rpm
